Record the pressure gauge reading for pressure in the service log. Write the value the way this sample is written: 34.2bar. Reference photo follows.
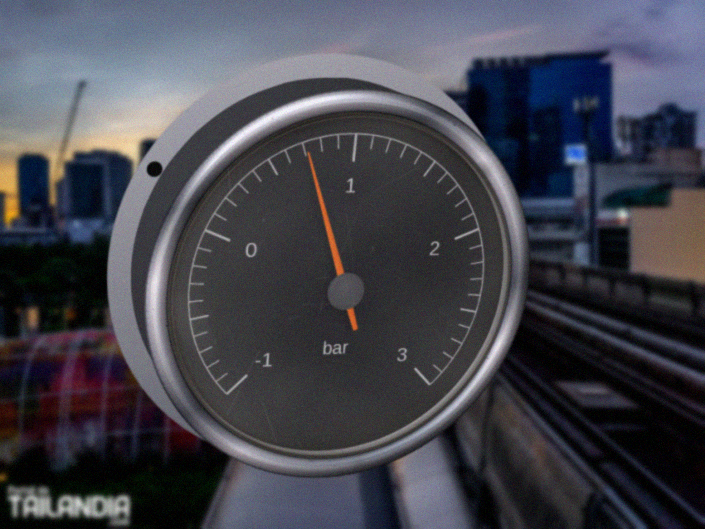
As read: 0.7bar
